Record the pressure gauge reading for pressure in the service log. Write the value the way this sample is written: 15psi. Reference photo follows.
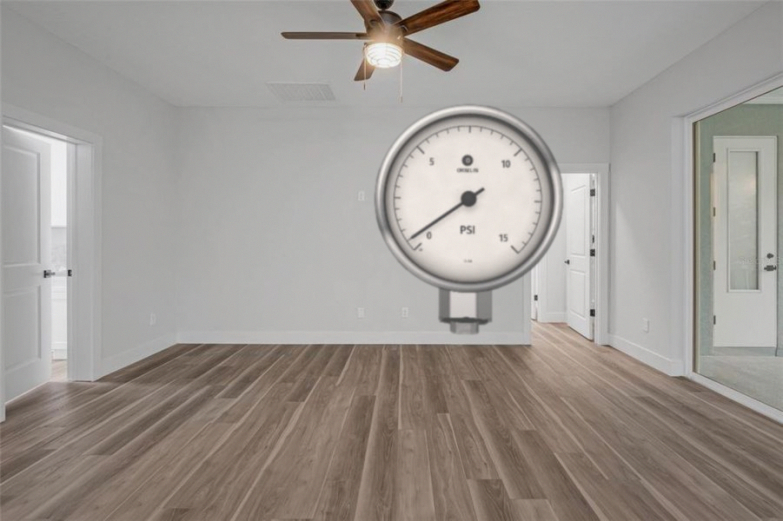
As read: 0.5psi
